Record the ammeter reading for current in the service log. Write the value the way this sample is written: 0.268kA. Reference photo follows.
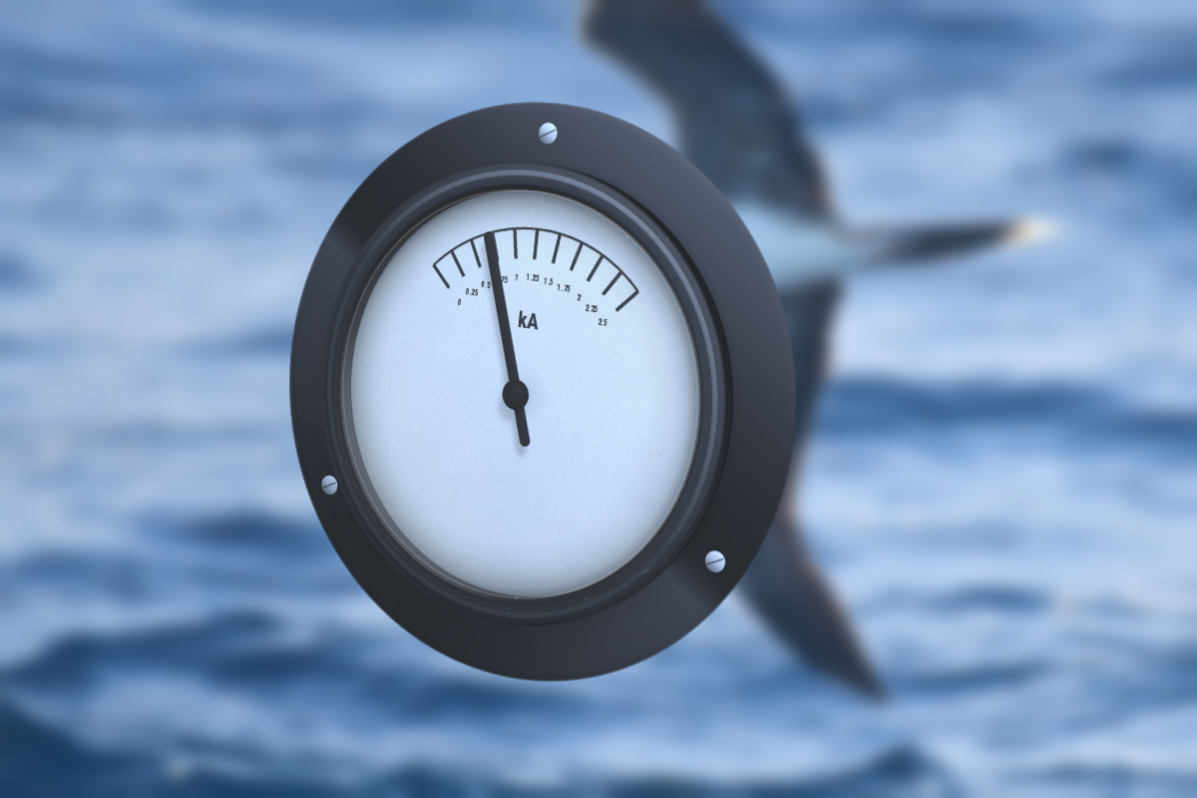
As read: 0.75kA
